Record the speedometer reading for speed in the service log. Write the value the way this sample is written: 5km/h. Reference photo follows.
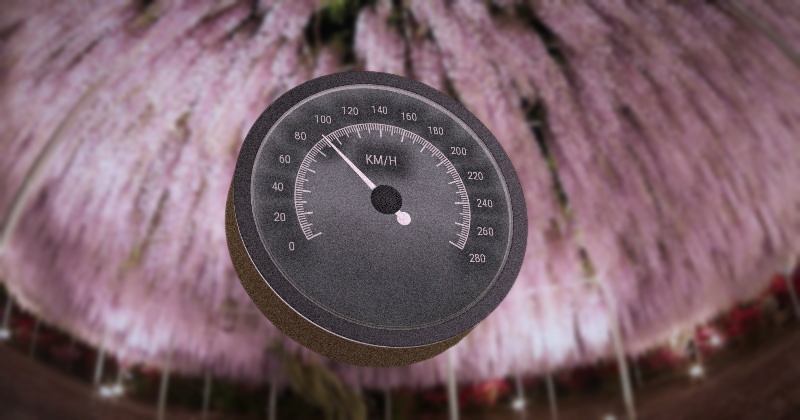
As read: 90km/h
